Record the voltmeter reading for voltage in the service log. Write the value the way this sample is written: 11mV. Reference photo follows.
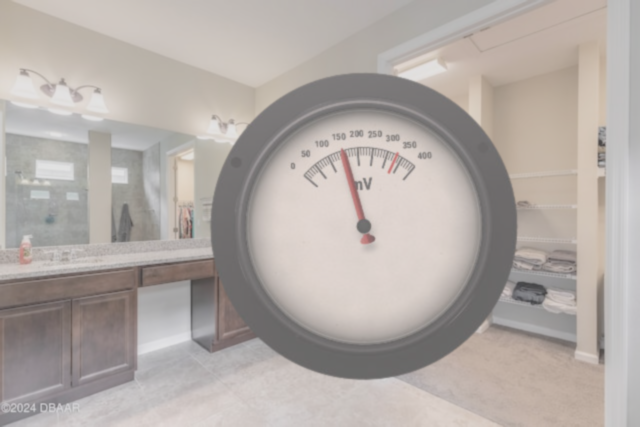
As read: 150mV
